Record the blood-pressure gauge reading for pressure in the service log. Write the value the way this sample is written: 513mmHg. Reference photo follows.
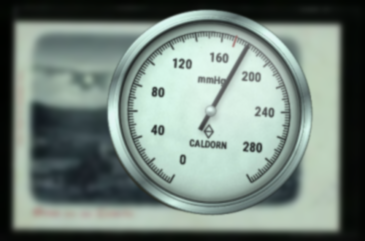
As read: 180mmHg
